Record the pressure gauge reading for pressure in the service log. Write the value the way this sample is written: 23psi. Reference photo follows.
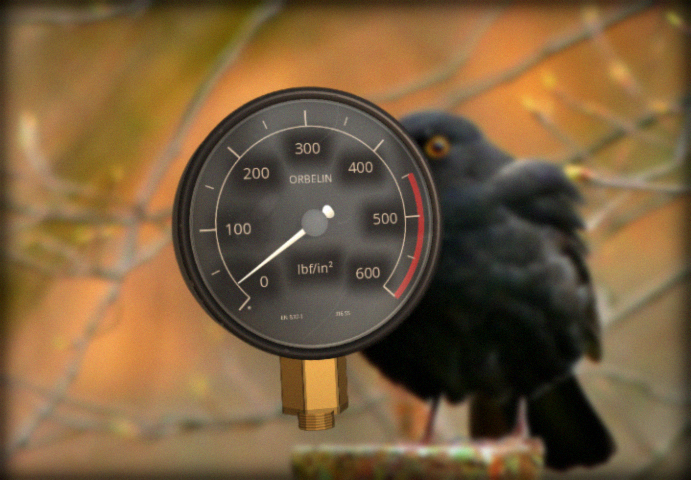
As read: 25psi
